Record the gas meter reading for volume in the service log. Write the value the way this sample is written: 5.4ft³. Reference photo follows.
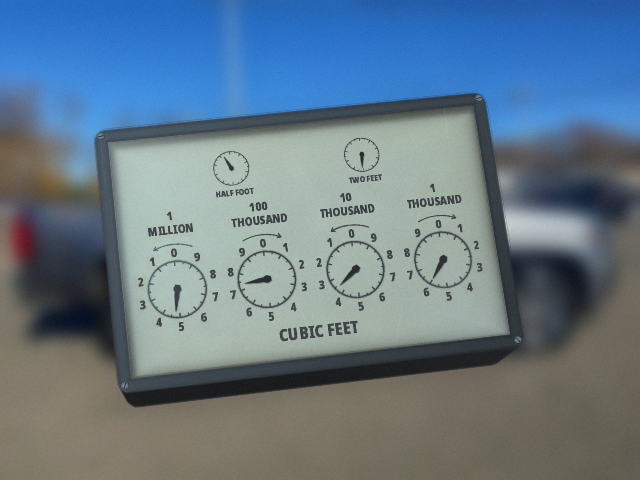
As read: 473600ft³
